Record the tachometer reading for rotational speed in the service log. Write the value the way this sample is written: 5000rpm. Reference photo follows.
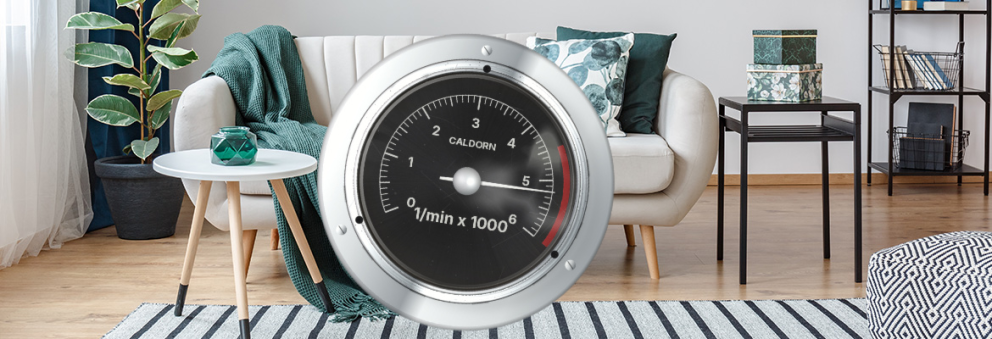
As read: 5200rpm
